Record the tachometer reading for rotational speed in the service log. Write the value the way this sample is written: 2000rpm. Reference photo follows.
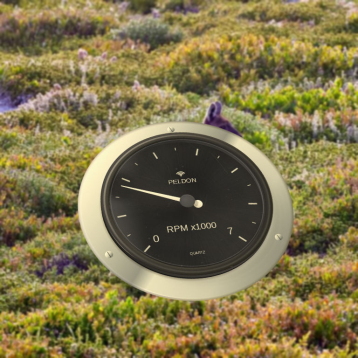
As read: 1750rpm
